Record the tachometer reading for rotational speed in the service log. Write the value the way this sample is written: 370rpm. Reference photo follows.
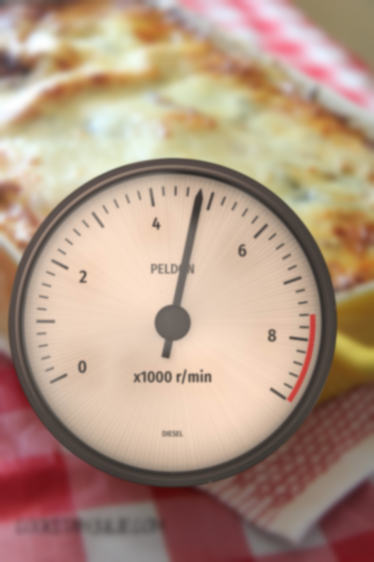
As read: 4800rpm
